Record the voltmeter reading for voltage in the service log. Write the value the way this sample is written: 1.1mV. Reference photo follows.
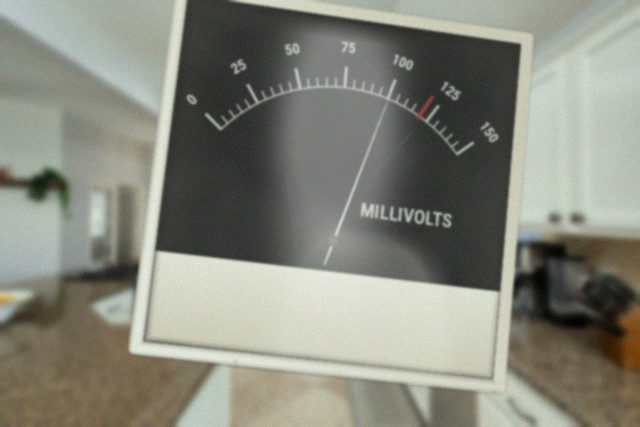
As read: 100mV
